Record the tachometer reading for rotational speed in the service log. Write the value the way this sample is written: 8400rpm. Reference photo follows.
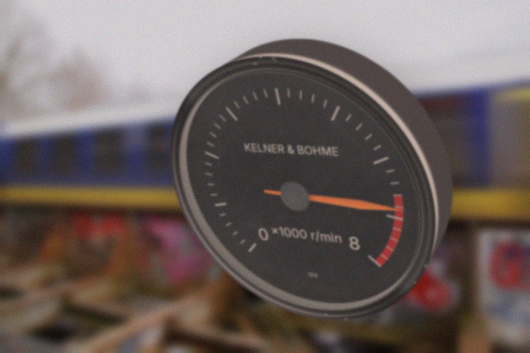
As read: 6800rpm
